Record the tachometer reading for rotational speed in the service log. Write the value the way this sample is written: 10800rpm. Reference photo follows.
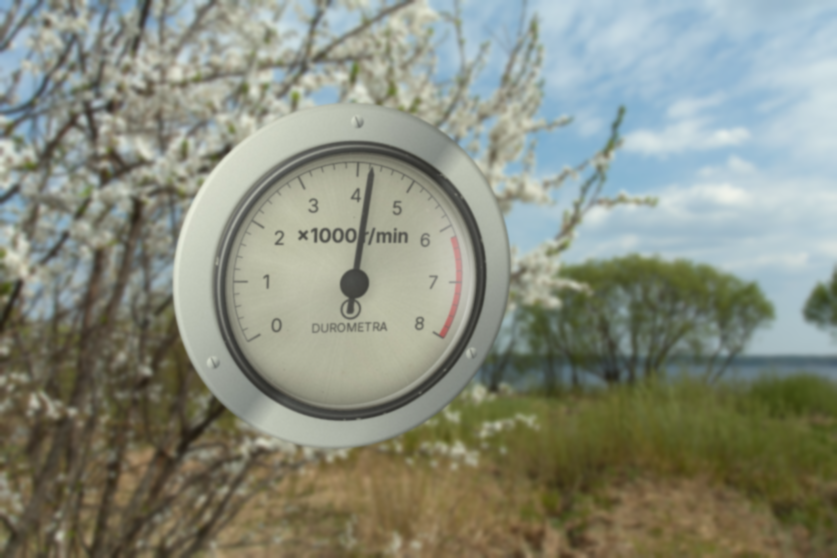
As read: 4200rpm
